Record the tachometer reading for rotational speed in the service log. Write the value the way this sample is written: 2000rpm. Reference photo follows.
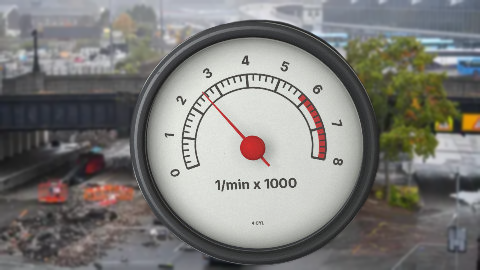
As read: 2600rpm
